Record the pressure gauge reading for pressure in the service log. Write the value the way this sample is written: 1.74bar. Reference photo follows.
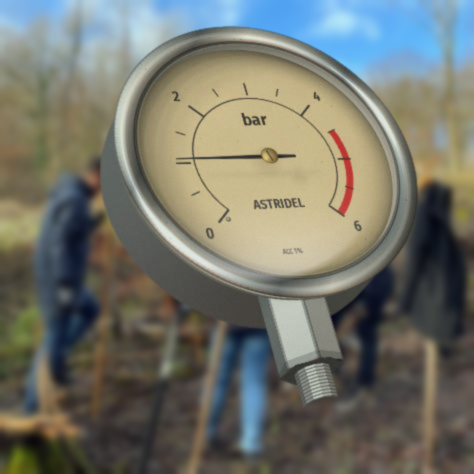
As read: 1bar
